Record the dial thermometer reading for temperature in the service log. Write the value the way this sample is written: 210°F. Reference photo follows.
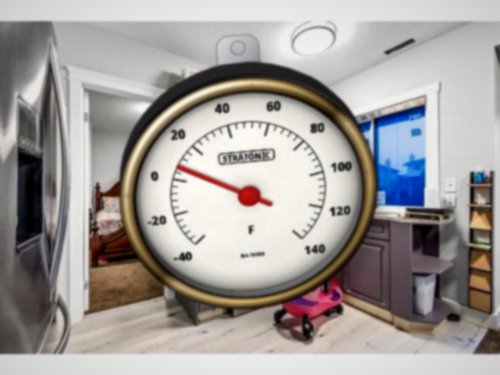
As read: 8°F
